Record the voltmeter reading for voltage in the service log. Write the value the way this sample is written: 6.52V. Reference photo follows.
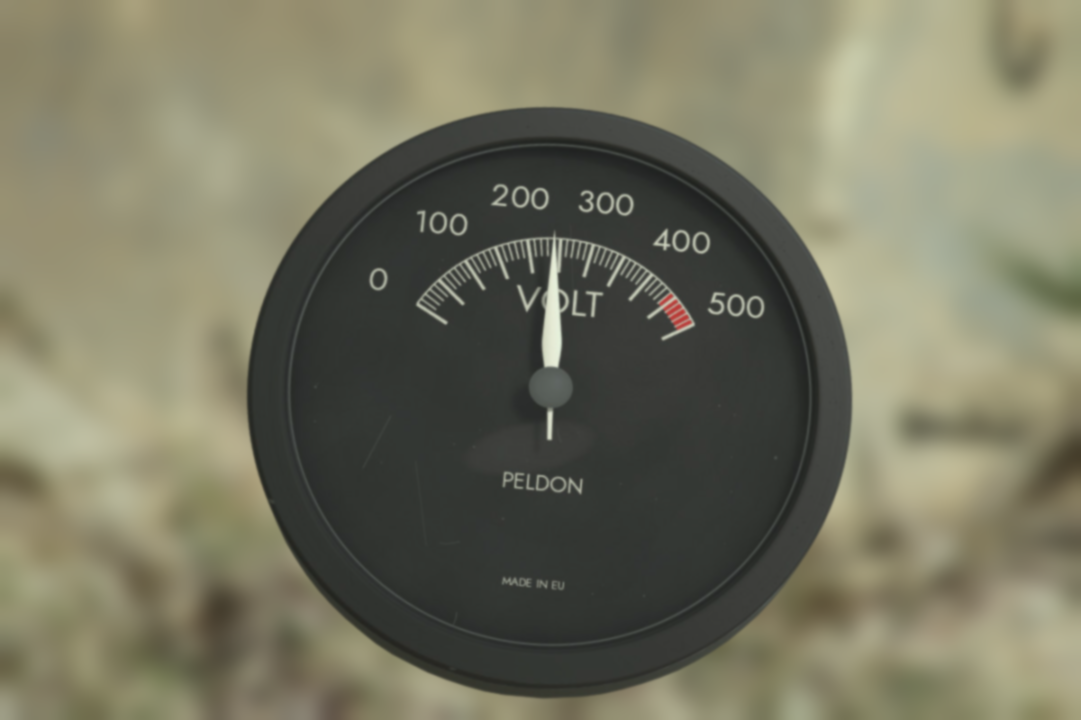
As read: 240V
